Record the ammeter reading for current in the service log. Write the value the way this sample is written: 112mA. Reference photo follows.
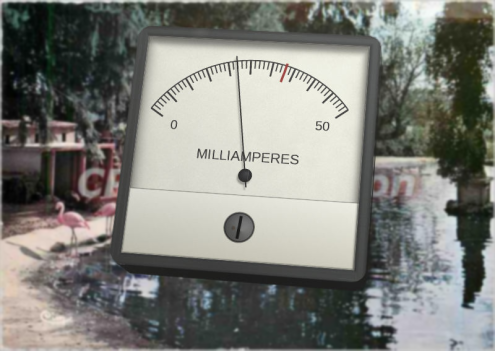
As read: 22mA
